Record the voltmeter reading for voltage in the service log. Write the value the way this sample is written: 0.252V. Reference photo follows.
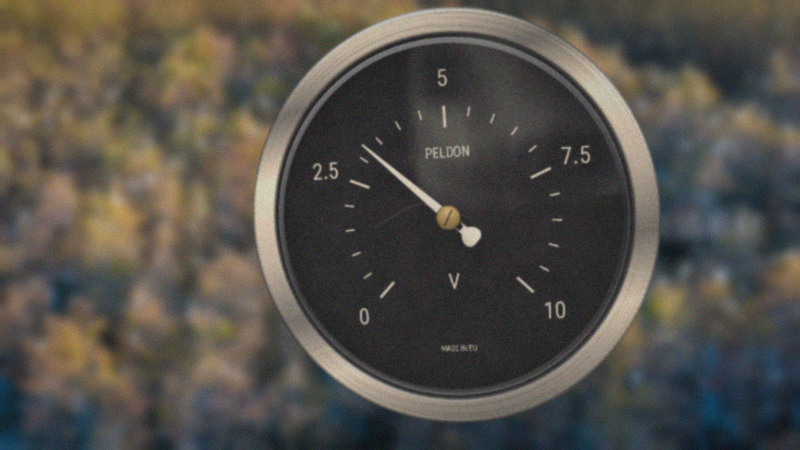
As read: 3.25V
